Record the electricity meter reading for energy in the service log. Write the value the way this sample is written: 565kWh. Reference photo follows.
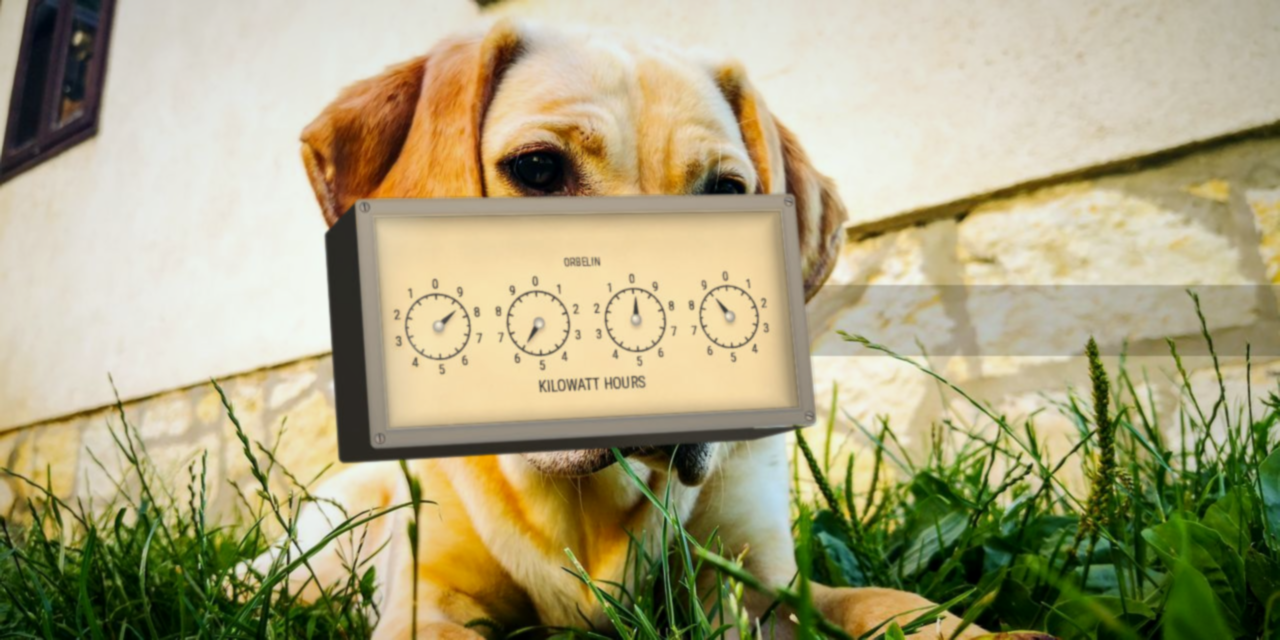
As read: 8599kWh
